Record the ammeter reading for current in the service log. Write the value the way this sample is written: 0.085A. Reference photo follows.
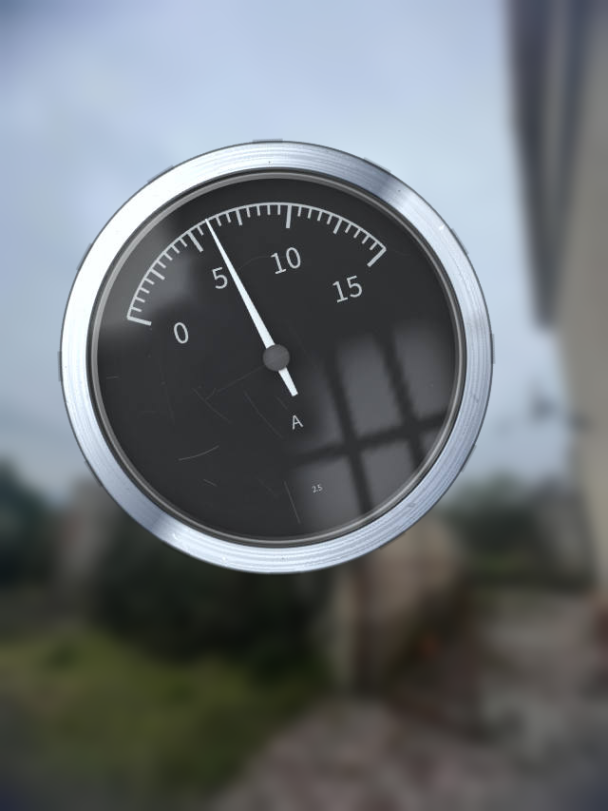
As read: 6A
